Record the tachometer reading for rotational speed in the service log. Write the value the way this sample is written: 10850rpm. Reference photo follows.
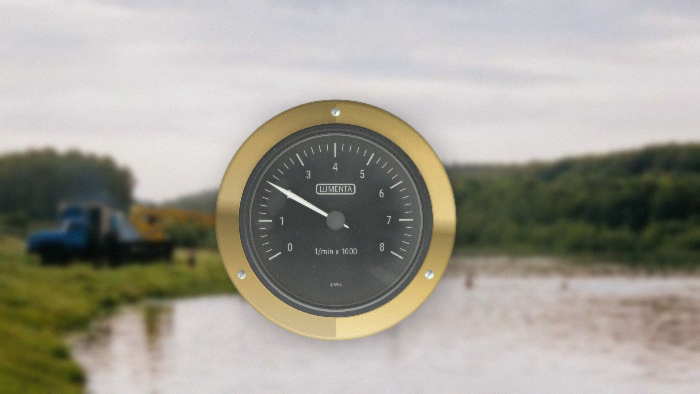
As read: 2000rpm
